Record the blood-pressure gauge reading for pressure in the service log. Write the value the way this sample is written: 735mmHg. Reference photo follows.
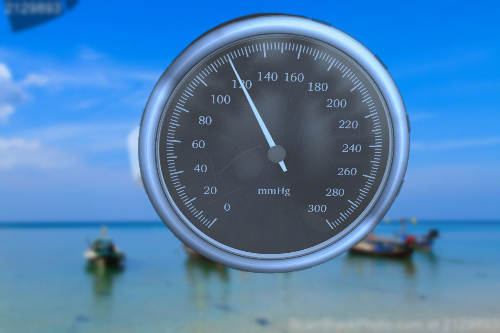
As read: 120mmHg
